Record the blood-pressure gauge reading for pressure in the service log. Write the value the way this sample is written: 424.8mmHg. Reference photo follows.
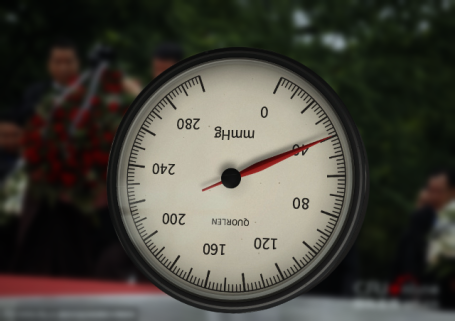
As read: 40mmHg
